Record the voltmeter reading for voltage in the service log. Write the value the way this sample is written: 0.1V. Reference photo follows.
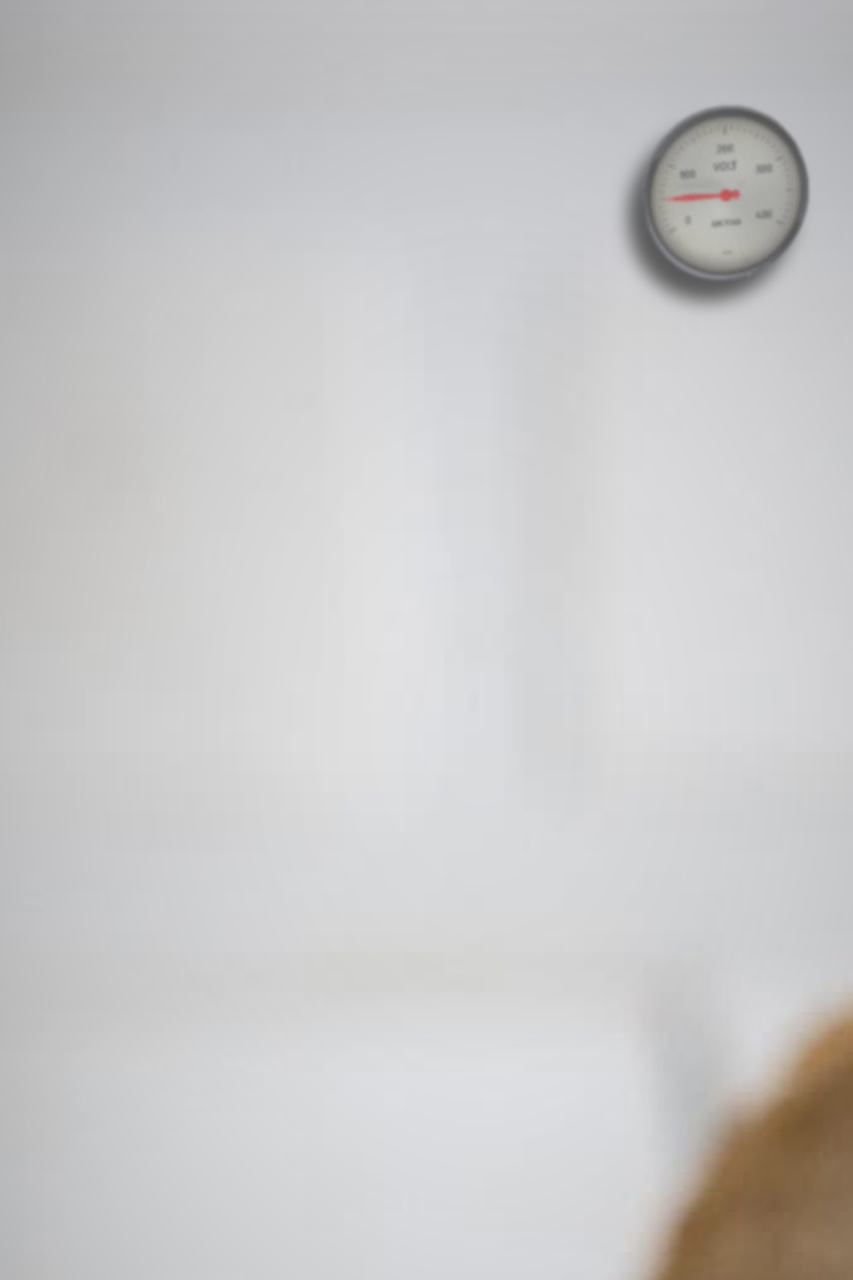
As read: 50V
